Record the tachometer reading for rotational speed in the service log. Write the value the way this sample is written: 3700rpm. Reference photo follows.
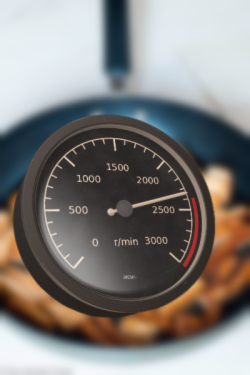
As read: 2350rpm
